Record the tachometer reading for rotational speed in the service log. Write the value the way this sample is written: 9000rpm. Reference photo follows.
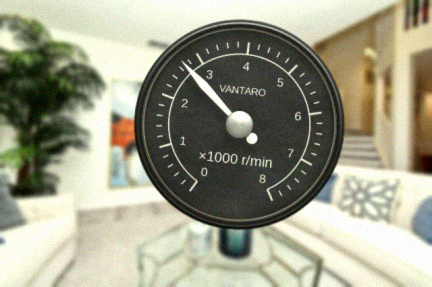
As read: 2700rpm
